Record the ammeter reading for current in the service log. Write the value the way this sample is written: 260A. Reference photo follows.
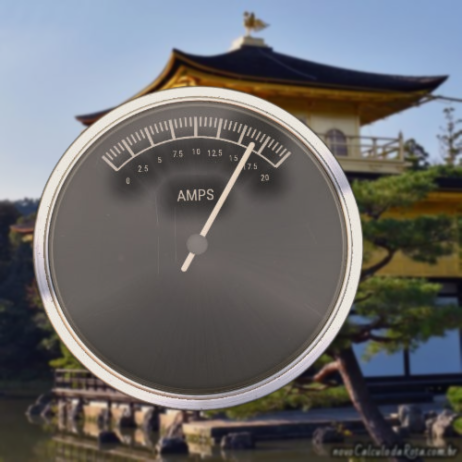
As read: 16.5A
